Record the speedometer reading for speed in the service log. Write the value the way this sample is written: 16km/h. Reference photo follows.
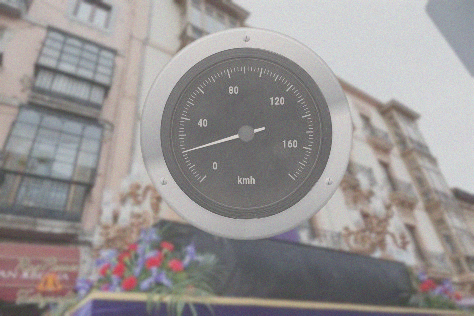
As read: 20km/h
